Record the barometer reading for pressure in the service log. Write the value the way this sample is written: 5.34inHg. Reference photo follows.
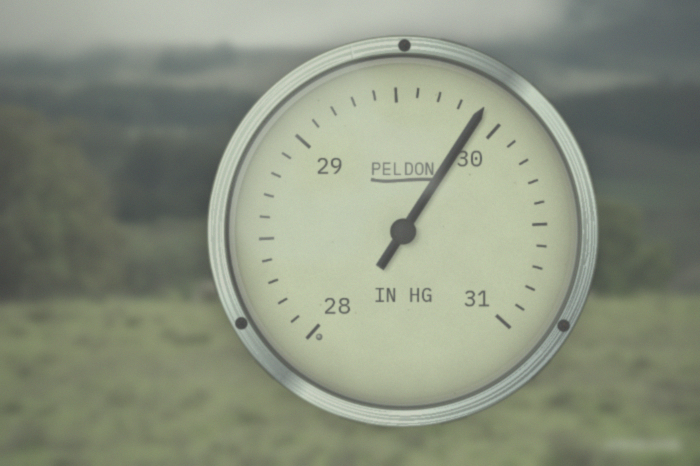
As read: 29.9inHg
